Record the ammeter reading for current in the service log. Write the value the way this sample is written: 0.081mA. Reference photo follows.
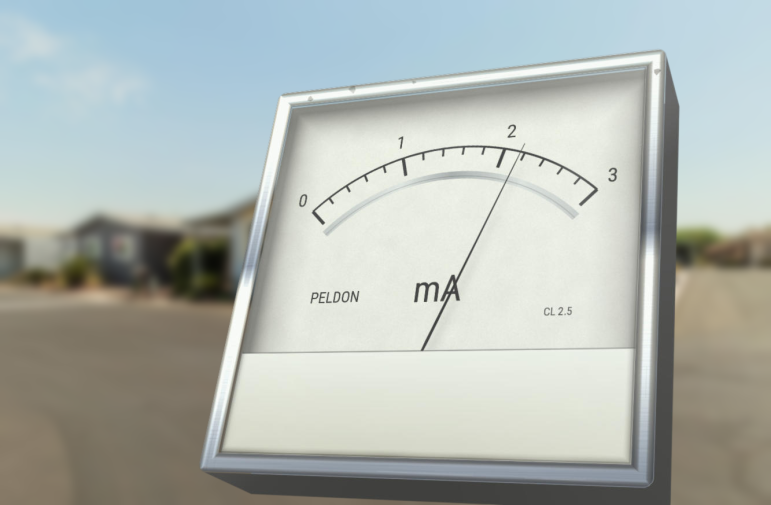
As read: 2.2mA
